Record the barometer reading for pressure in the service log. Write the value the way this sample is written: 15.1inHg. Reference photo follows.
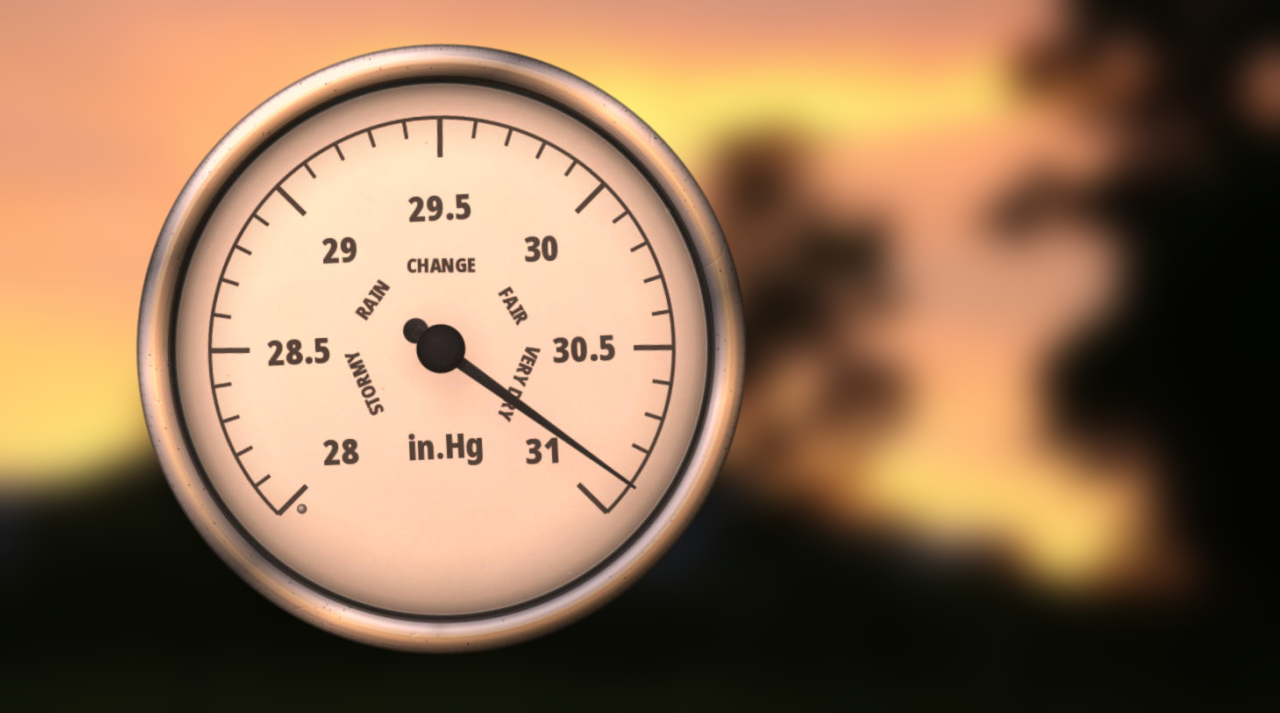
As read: 30.9inHg
